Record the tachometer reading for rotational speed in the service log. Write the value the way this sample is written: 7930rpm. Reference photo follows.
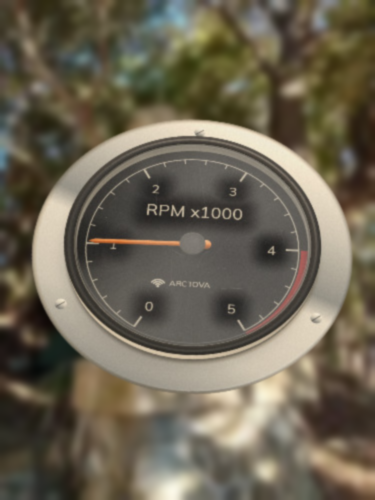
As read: 1000rpm
